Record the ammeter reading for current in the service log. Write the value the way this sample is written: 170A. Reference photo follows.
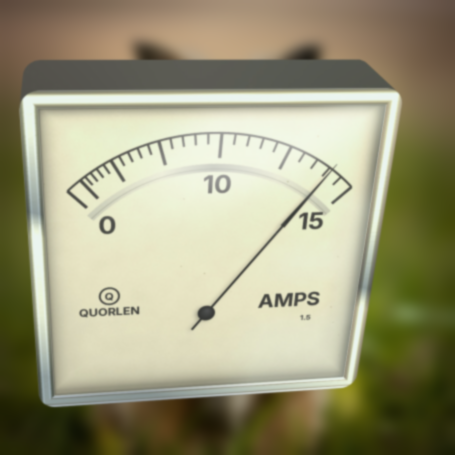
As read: 14A
